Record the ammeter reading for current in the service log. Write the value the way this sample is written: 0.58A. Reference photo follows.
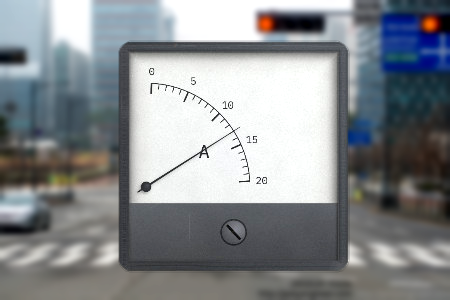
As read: 13A
